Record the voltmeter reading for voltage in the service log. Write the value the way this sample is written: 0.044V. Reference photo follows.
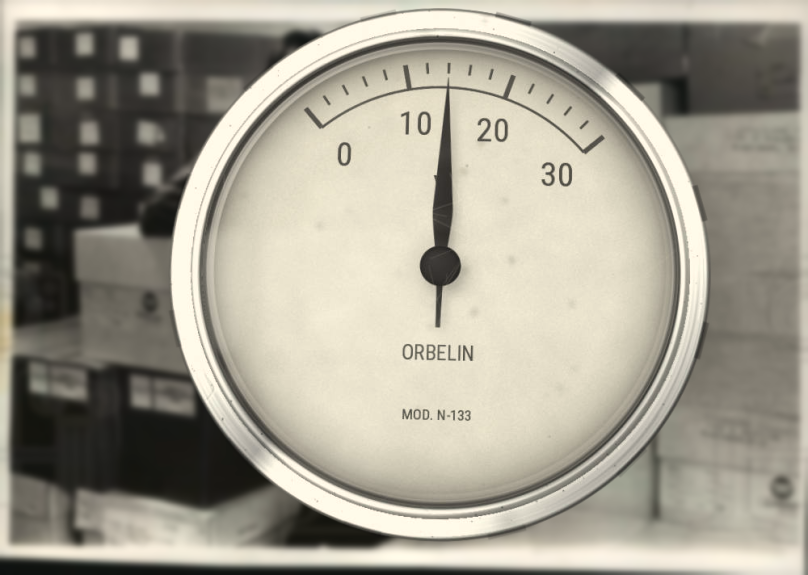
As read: 14V
